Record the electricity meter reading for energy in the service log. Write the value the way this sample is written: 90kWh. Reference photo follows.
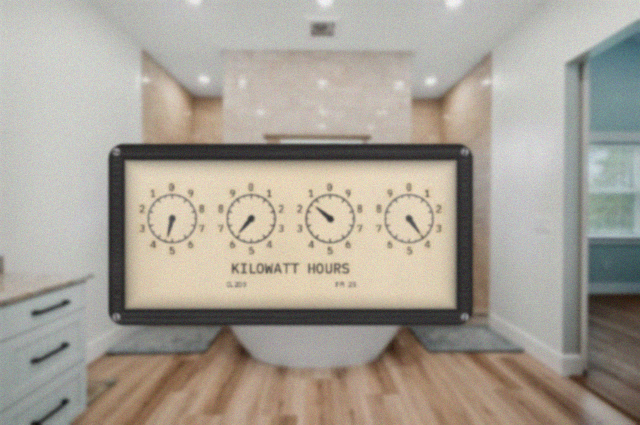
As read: 4614kWh
